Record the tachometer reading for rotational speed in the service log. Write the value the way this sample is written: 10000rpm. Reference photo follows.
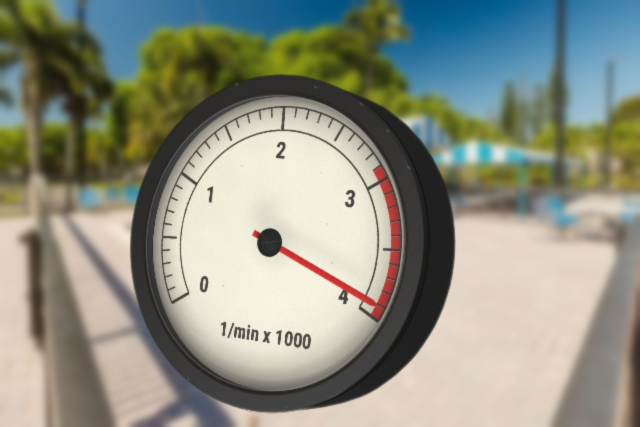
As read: 3900rpm
